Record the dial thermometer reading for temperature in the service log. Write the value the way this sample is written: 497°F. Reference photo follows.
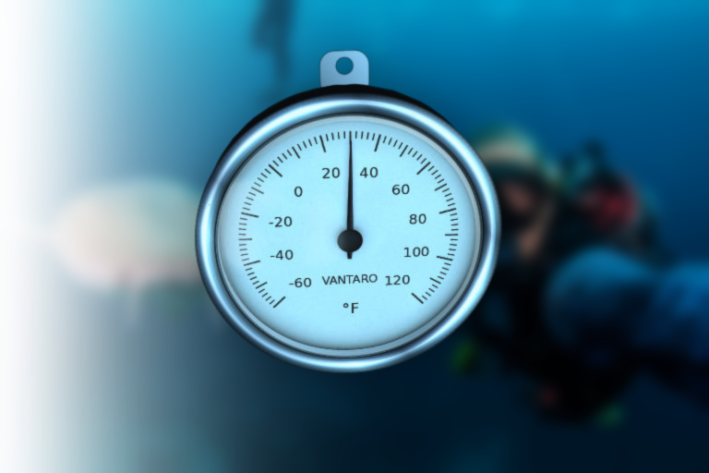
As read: 30°F
